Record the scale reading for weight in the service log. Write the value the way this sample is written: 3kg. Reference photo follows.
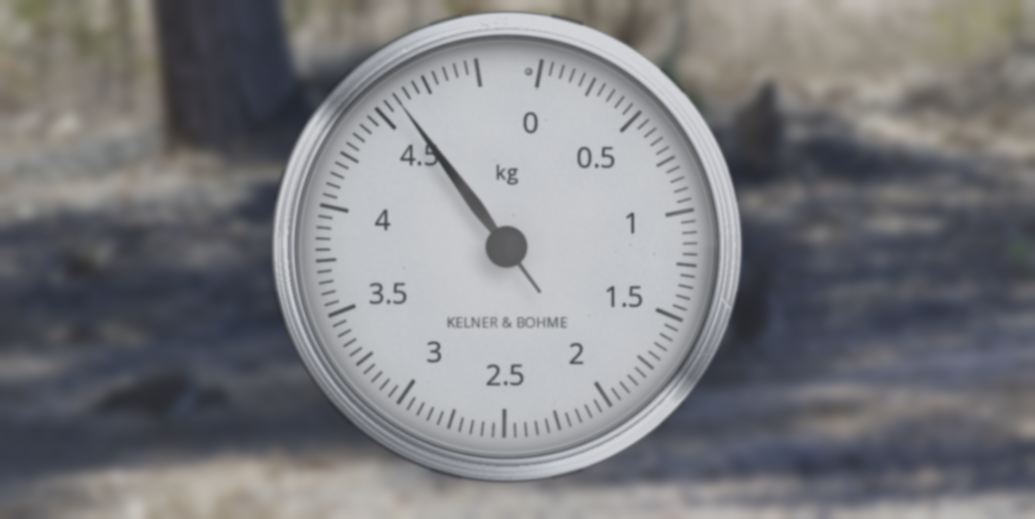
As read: 4.6kg
